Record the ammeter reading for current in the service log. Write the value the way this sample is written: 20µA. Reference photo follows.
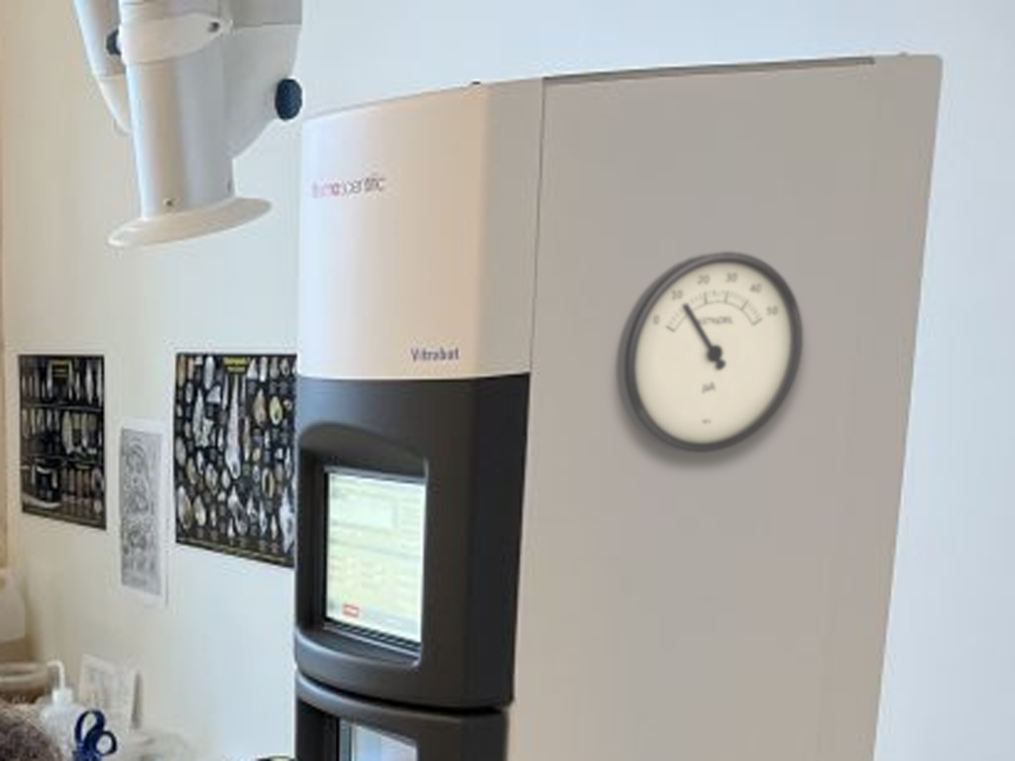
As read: 10µA
